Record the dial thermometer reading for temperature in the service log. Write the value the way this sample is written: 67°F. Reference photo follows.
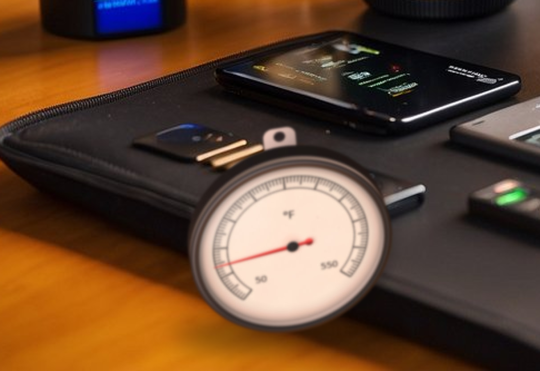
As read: 125°F
